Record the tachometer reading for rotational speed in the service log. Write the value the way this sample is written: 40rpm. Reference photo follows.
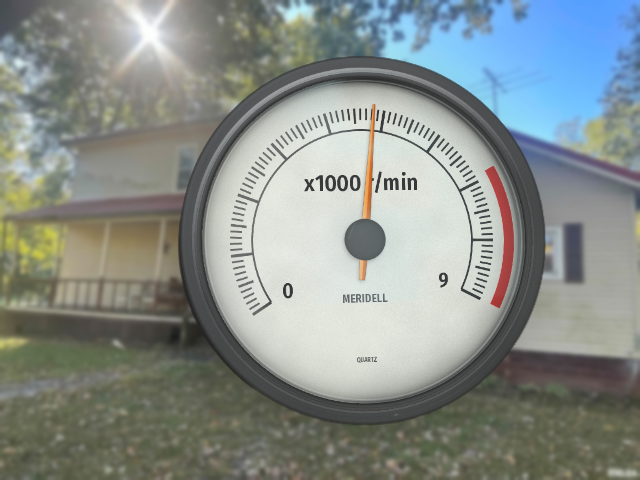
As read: 4800rpm
